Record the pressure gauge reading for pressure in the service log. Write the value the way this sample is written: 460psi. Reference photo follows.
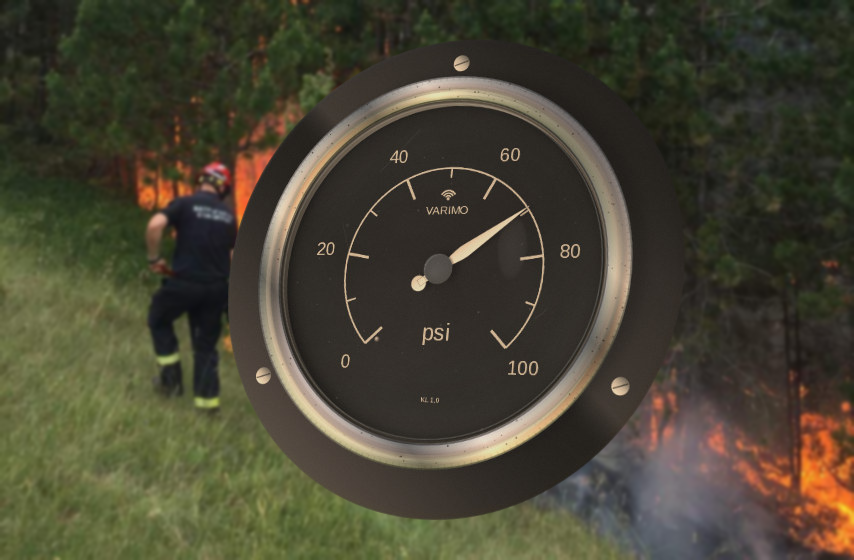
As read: 70psi
